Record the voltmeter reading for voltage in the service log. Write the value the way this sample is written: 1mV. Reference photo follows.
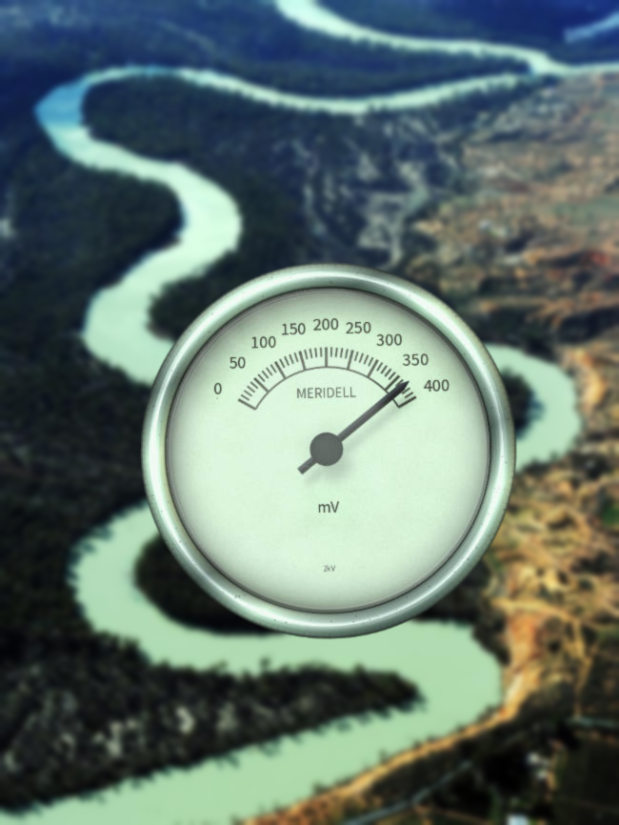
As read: 370mV
